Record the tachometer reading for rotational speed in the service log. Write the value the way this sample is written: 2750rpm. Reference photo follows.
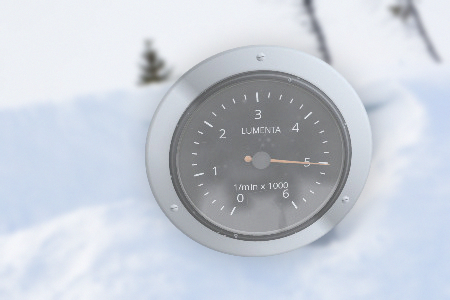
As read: 5000rpm
